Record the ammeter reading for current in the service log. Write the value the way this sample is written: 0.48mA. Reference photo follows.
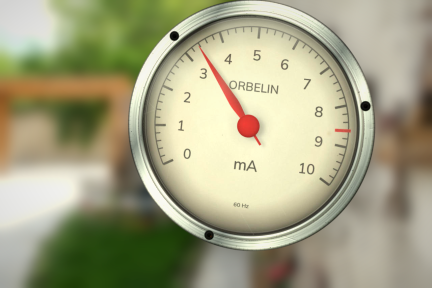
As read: 3.4mA
